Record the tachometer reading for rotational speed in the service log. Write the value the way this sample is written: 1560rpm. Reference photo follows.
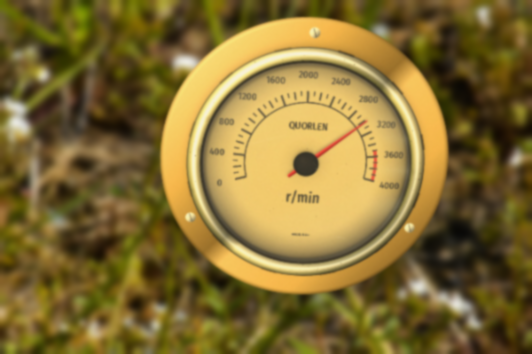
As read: 3000rpm
